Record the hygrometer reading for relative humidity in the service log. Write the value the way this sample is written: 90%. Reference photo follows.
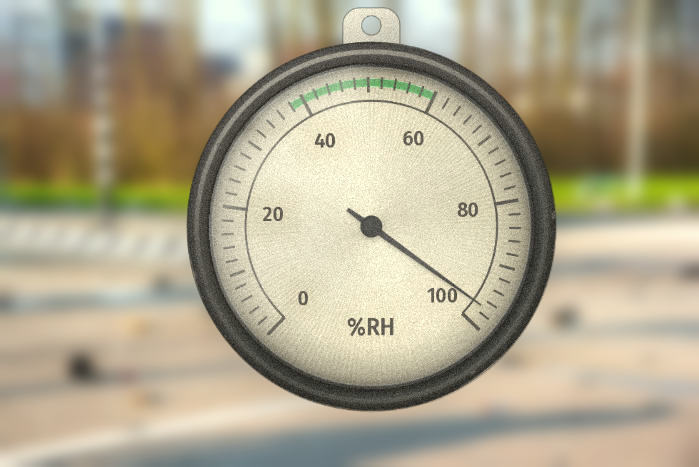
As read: 97%
